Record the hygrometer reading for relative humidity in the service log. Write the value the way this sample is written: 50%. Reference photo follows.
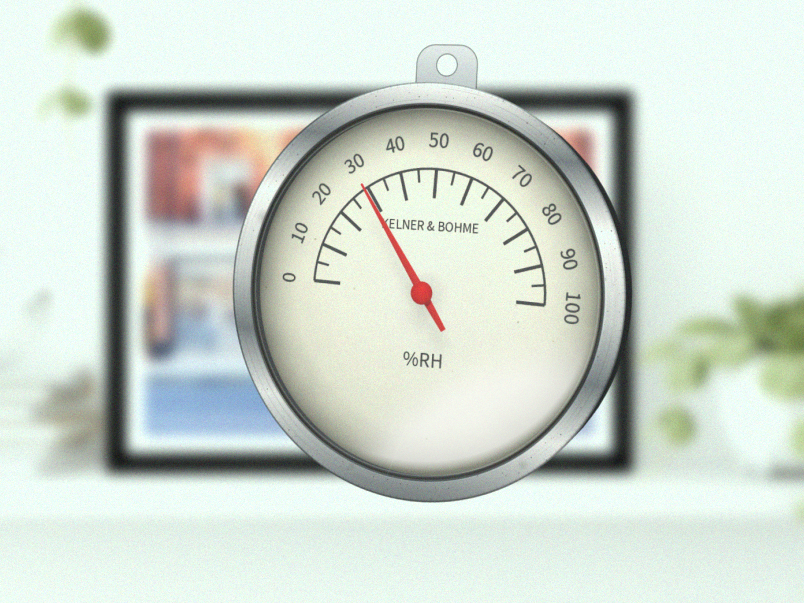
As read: 30%
